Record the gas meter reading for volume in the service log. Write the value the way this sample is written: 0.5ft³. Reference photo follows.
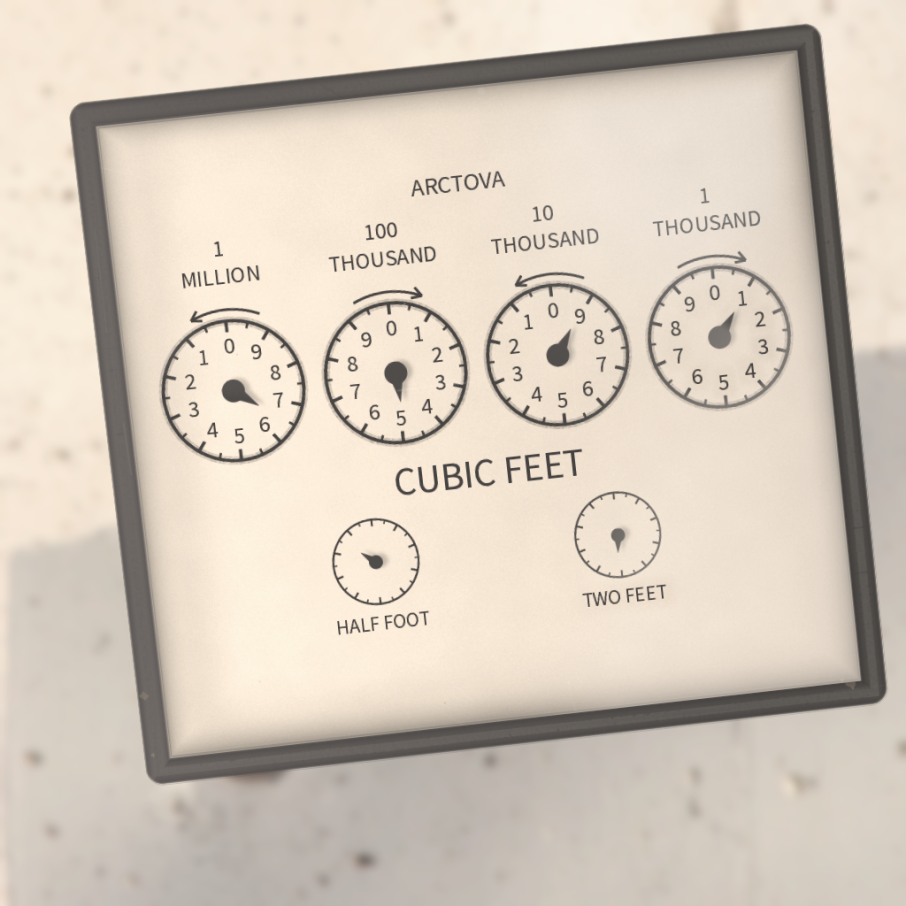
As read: 649100ft³
